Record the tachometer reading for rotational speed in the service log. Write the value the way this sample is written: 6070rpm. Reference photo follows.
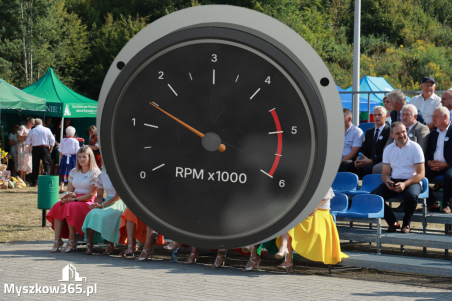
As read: 1500rpm
